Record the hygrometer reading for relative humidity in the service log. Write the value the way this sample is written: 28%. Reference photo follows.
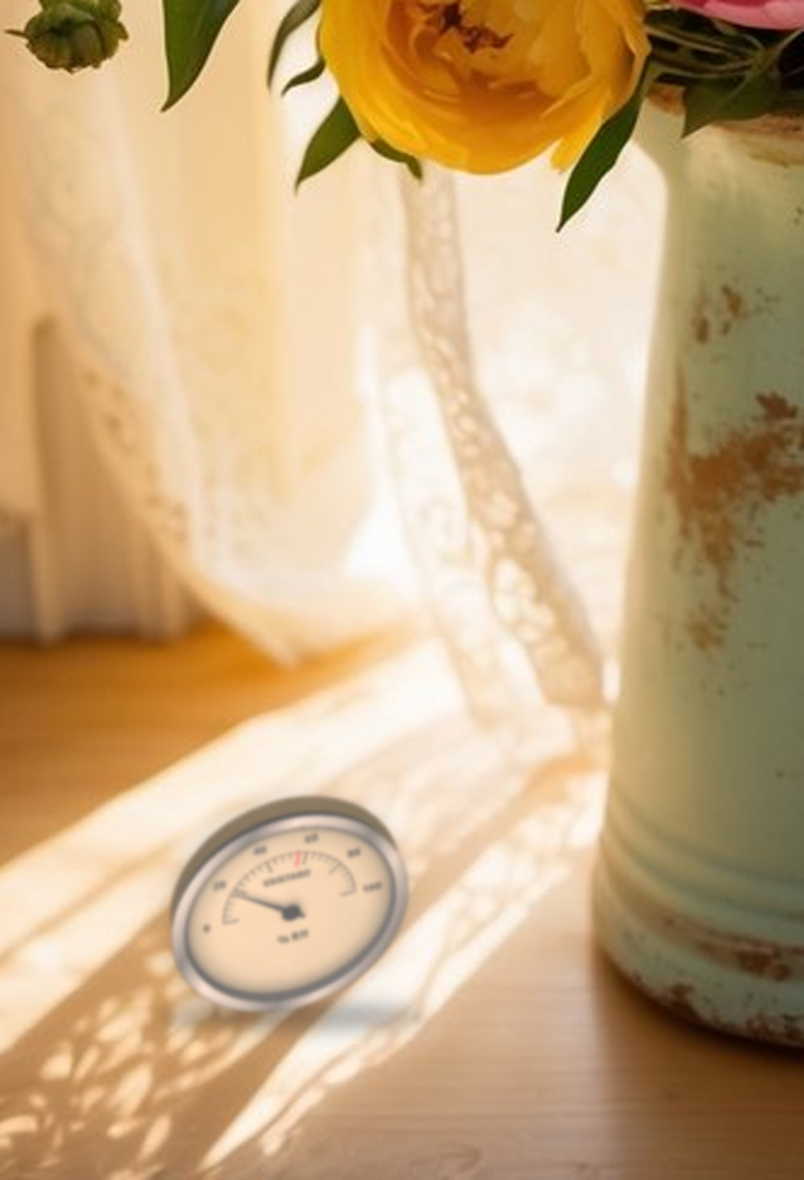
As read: 20%
